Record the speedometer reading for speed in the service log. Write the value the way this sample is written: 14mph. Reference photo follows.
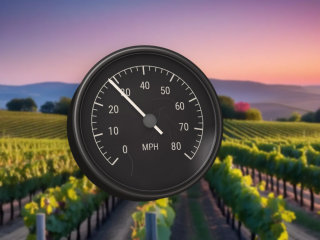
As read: 28mph
